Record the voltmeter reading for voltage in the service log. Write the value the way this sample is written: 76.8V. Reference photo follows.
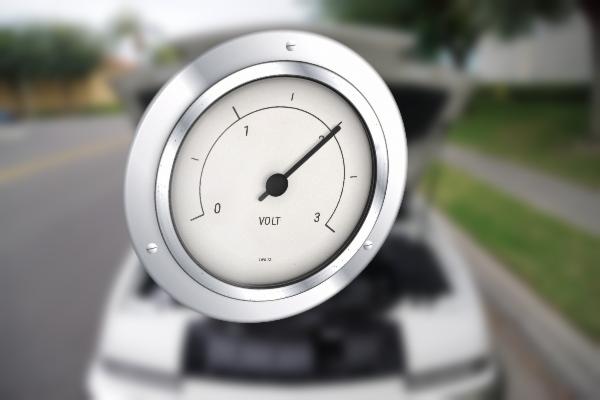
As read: 2V
